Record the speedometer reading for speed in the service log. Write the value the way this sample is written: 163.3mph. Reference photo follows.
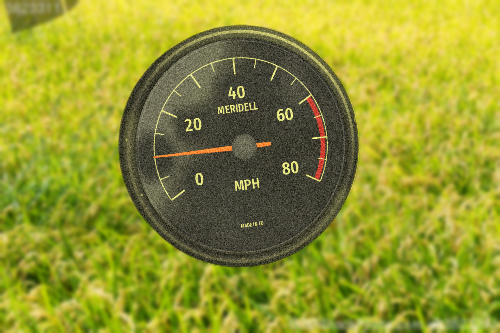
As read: 10mph
